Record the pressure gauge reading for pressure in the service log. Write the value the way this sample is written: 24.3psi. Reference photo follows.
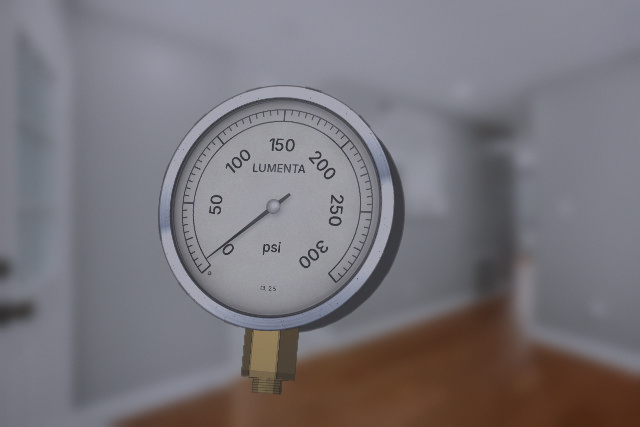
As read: 5psi
